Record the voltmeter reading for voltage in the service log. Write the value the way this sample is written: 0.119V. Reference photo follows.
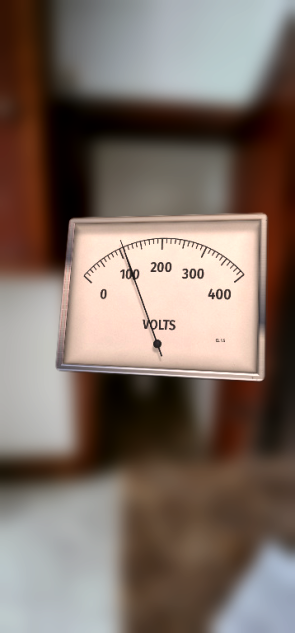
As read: 110V
